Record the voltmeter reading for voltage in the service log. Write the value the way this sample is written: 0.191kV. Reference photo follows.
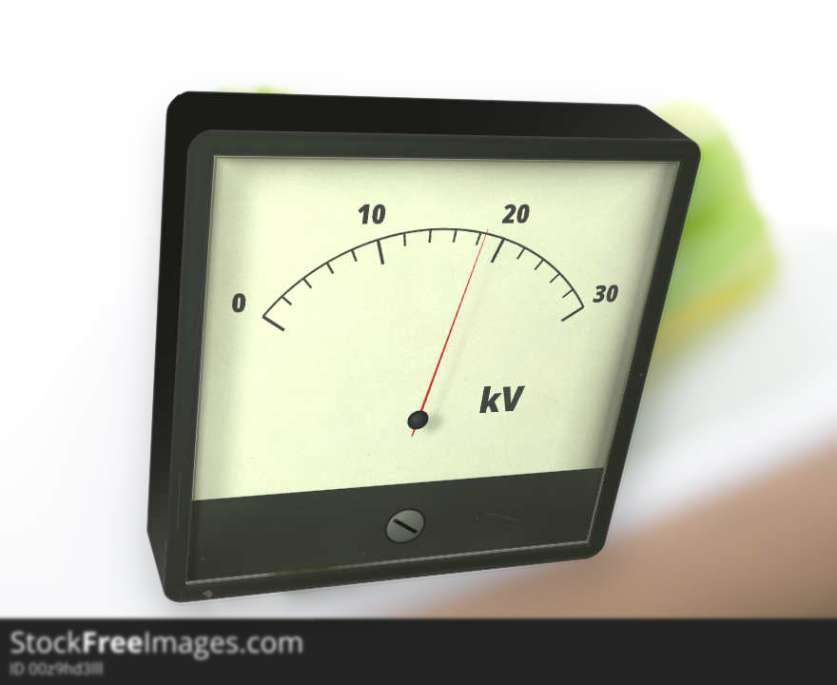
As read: 18kV
